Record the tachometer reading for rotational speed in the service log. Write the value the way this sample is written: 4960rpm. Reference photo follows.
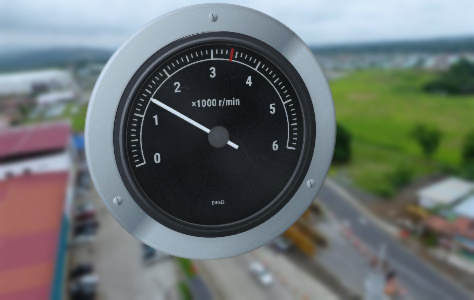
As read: 1400rpm
